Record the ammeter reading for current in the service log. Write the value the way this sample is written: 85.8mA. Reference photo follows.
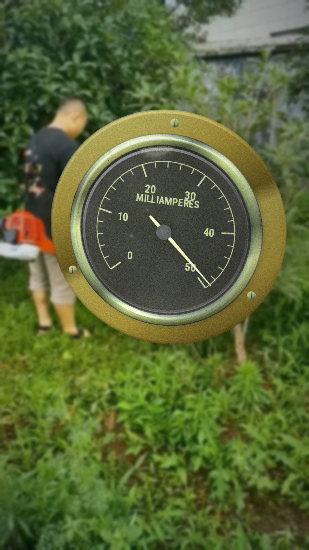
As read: 49mA
